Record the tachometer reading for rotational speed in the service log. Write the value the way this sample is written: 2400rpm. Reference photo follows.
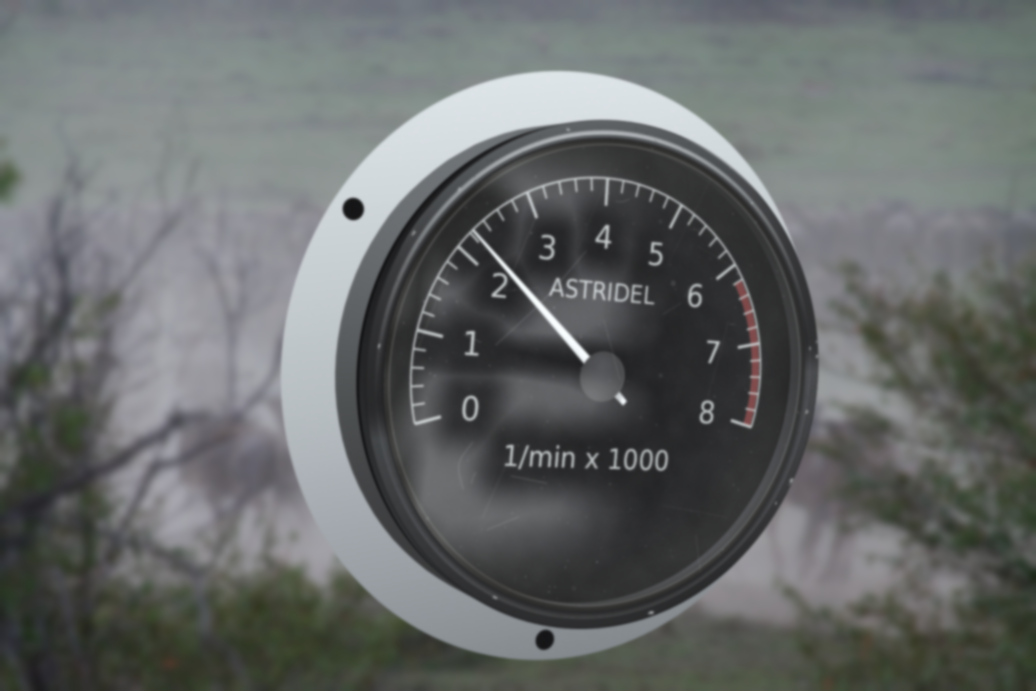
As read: 2200rpm
